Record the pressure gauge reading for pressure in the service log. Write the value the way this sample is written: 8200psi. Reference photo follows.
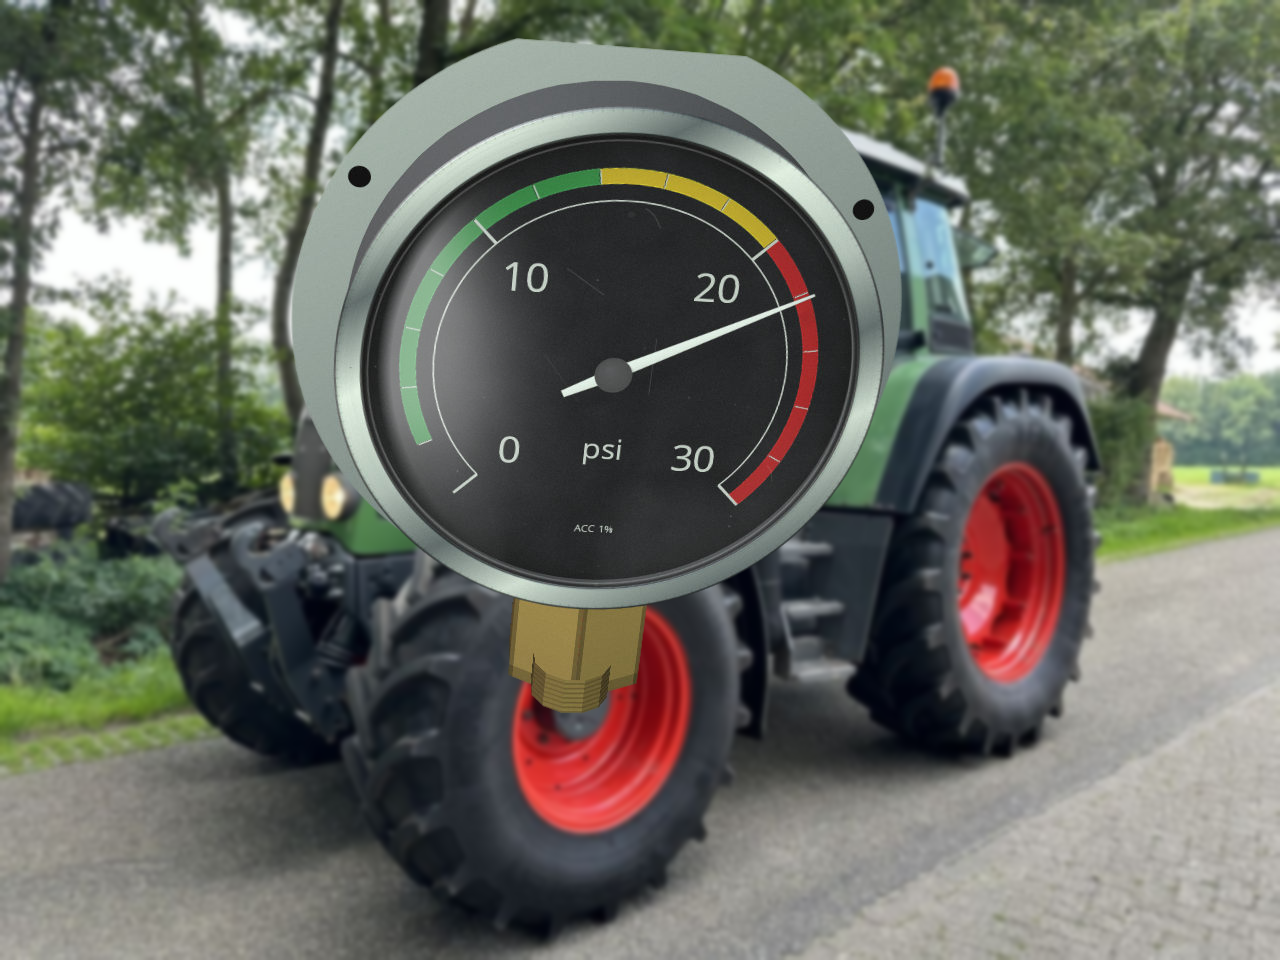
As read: 22psi
